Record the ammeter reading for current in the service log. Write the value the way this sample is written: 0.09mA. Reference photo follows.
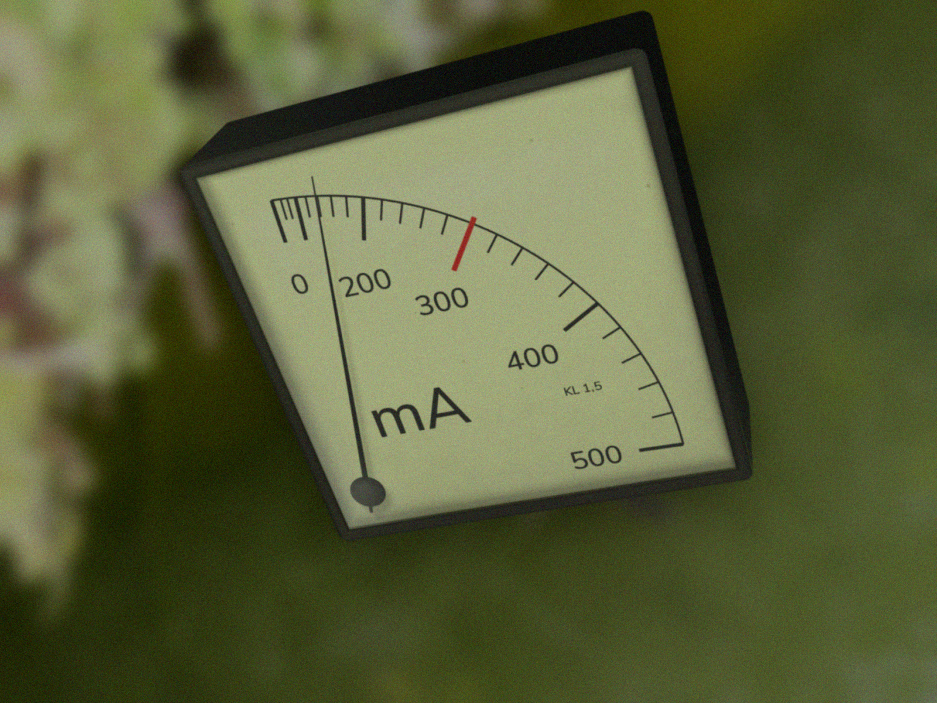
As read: 140mA
